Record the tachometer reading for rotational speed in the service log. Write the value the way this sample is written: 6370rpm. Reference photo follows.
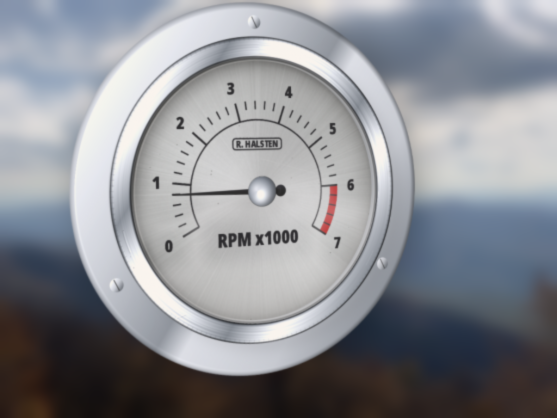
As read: 800rpm
